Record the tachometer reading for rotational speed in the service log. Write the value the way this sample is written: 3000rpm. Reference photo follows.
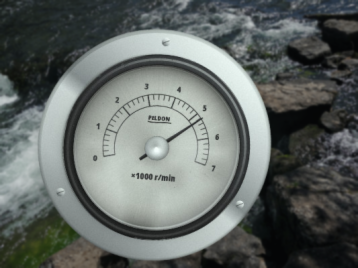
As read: 5200rpm
